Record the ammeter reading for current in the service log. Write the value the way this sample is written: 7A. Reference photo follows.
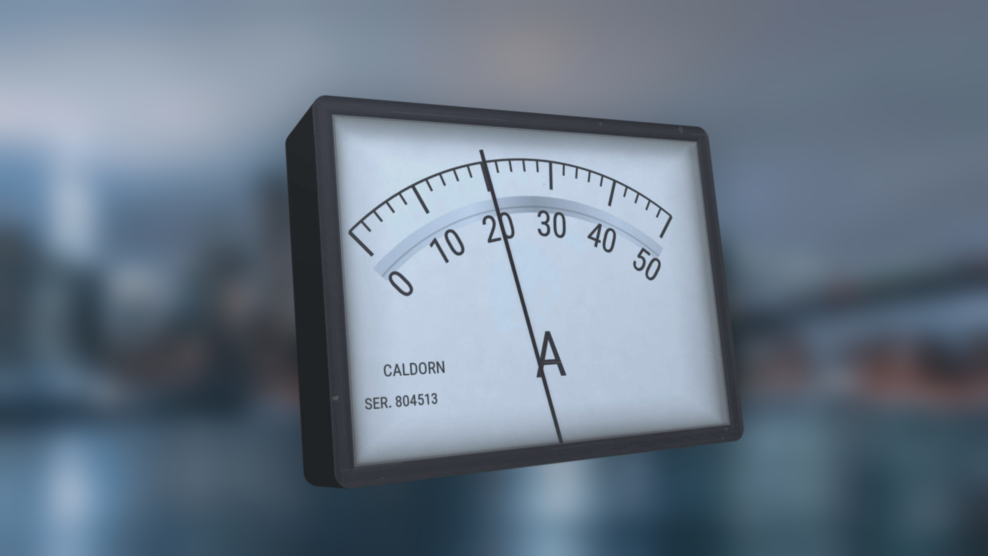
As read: 20A
